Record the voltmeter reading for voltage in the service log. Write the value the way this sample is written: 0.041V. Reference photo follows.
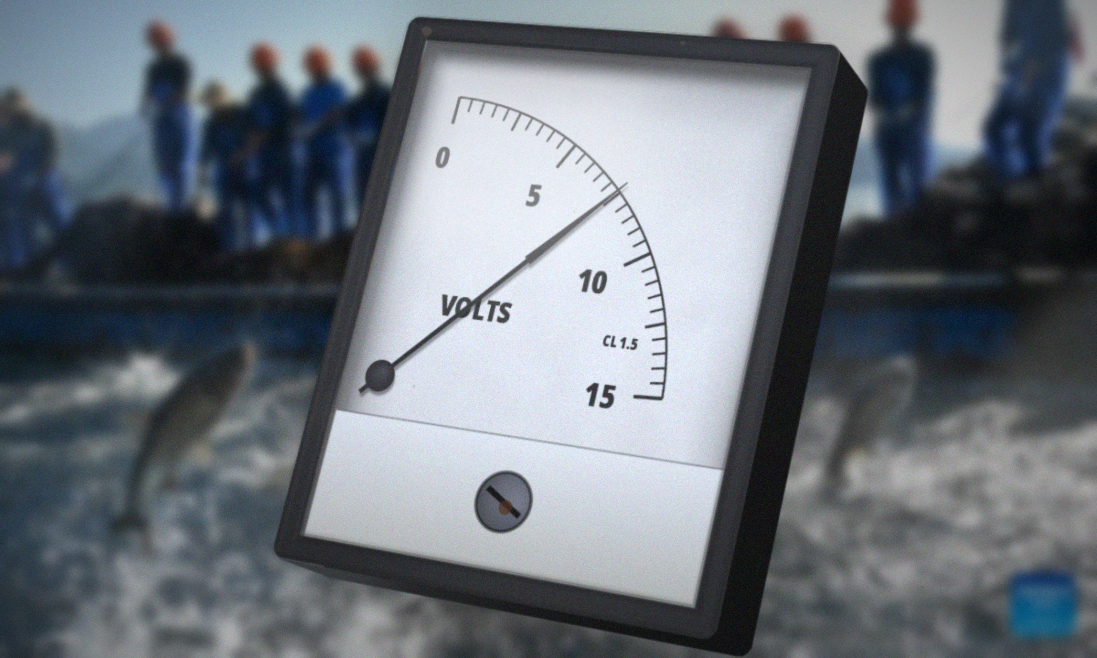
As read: 7.5V
